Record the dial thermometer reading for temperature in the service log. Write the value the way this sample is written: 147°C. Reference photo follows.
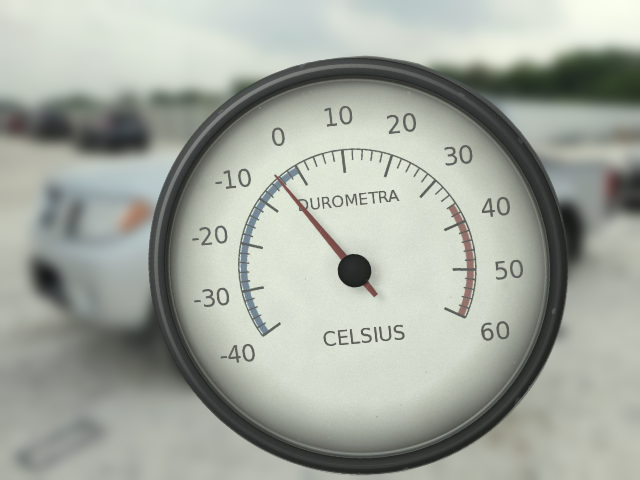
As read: -4°C
